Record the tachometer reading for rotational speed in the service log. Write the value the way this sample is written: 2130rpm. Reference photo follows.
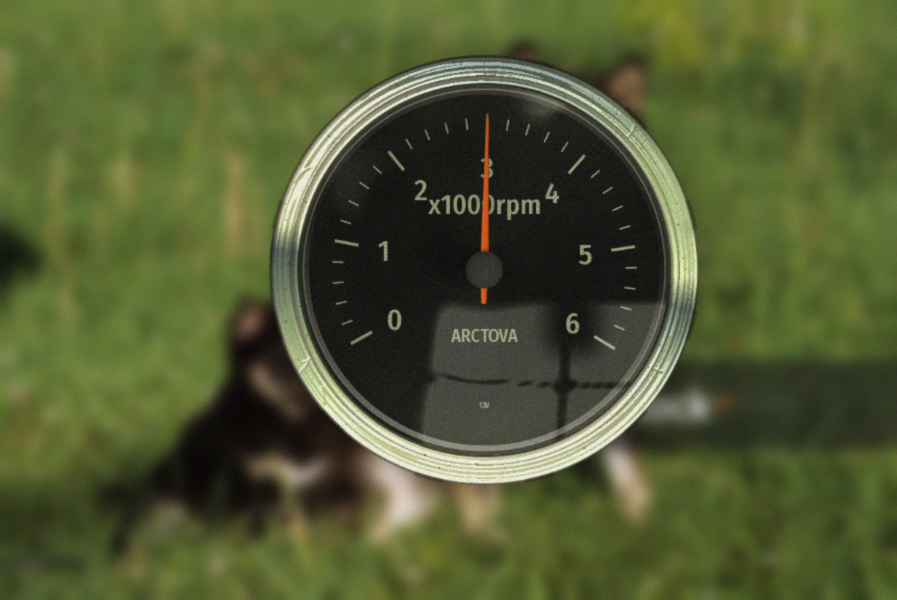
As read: 3000rpm
